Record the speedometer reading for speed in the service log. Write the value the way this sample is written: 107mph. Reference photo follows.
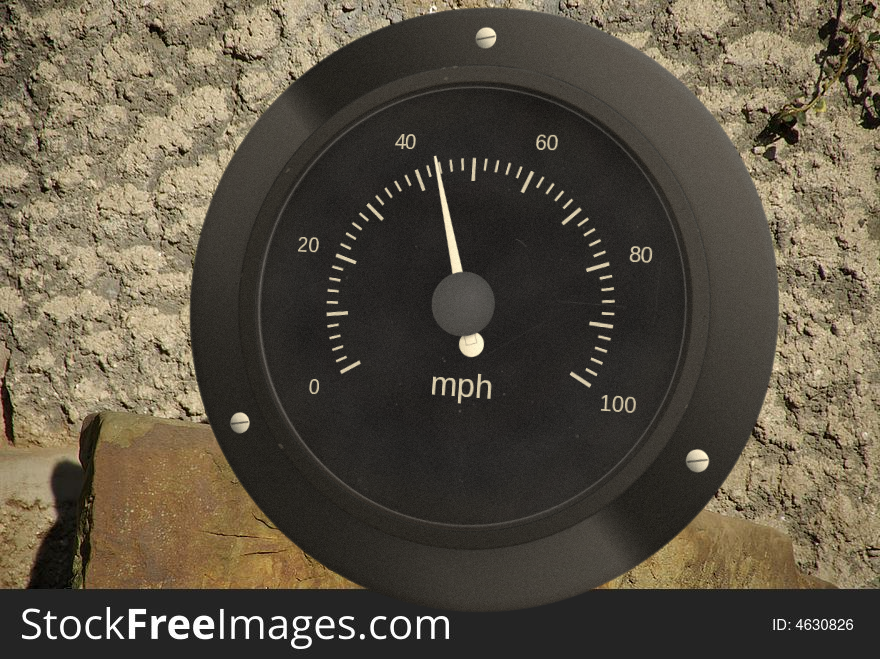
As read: 44mph
